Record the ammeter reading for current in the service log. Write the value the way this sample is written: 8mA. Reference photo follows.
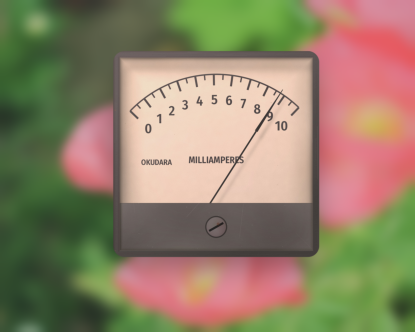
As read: 8.75mA
